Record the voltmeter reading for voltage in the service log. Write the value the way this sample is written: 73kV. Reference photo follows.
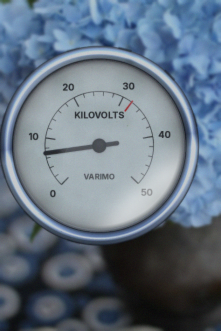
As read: 7kV
